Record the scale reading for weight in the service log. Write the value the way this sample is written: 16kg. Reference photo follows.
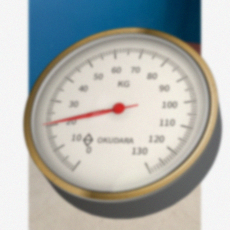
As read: 20kg
